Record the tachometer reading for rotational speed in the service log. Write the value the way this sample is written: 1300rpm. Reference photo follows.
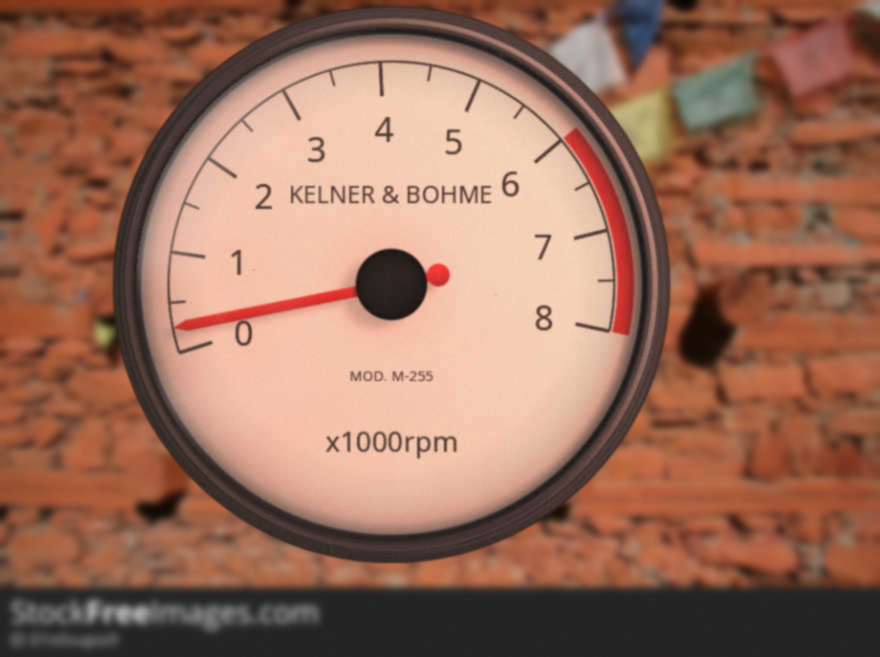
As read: 250rpm
